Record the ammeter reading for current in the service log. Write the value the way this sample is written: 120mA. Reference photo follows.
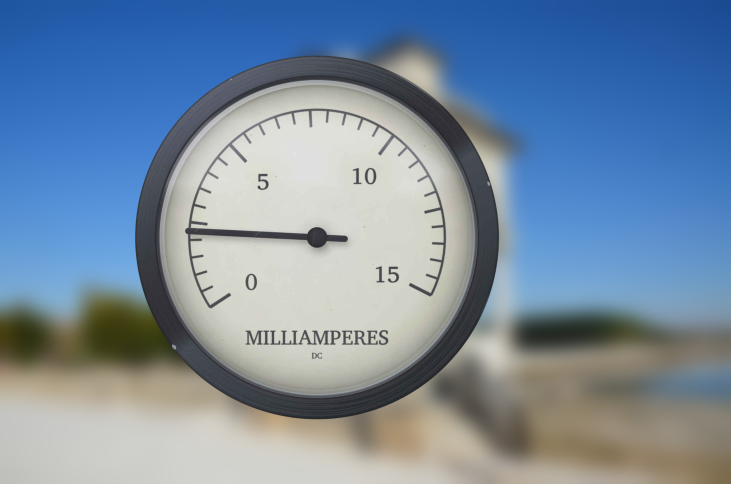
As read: 2.25mA
